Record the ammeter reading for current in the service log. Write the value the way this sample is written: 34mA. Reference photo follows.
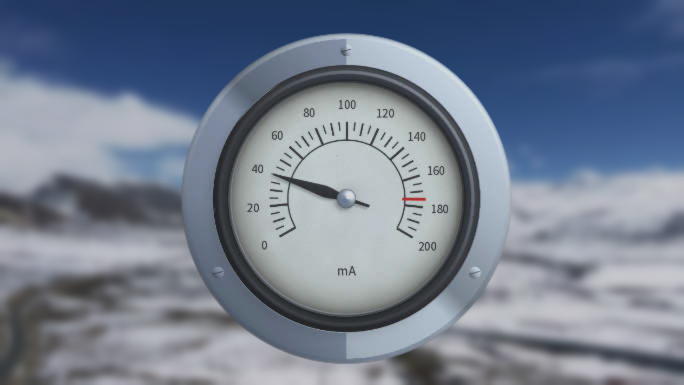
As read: 40mA
